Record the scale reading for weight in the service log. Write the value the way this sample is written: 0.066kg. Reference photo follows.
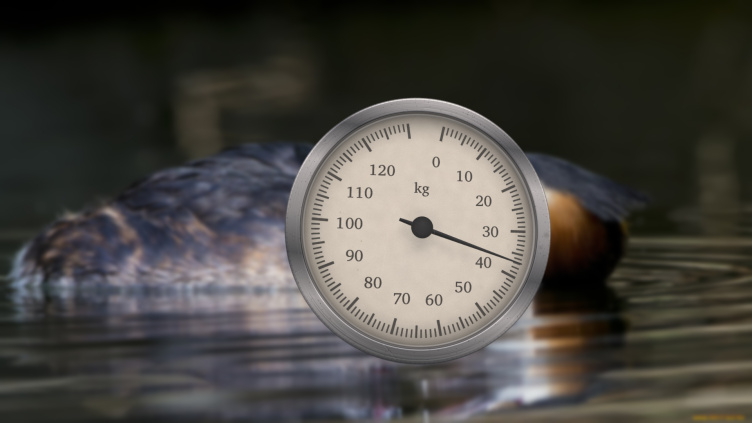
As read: 37kg
